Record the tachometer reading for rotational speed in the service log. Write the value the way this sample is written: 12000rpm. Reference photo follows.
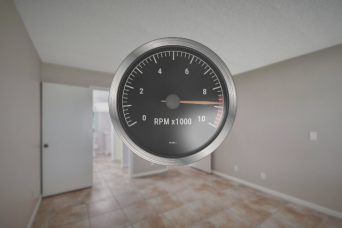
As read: 8800rpm
